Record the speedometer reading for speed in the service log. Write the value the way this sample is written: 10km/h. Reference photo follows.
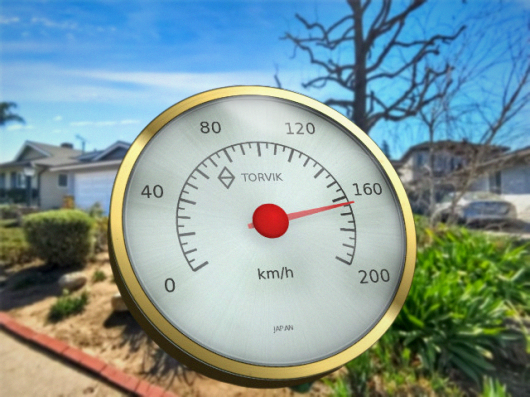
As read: 165km/h
